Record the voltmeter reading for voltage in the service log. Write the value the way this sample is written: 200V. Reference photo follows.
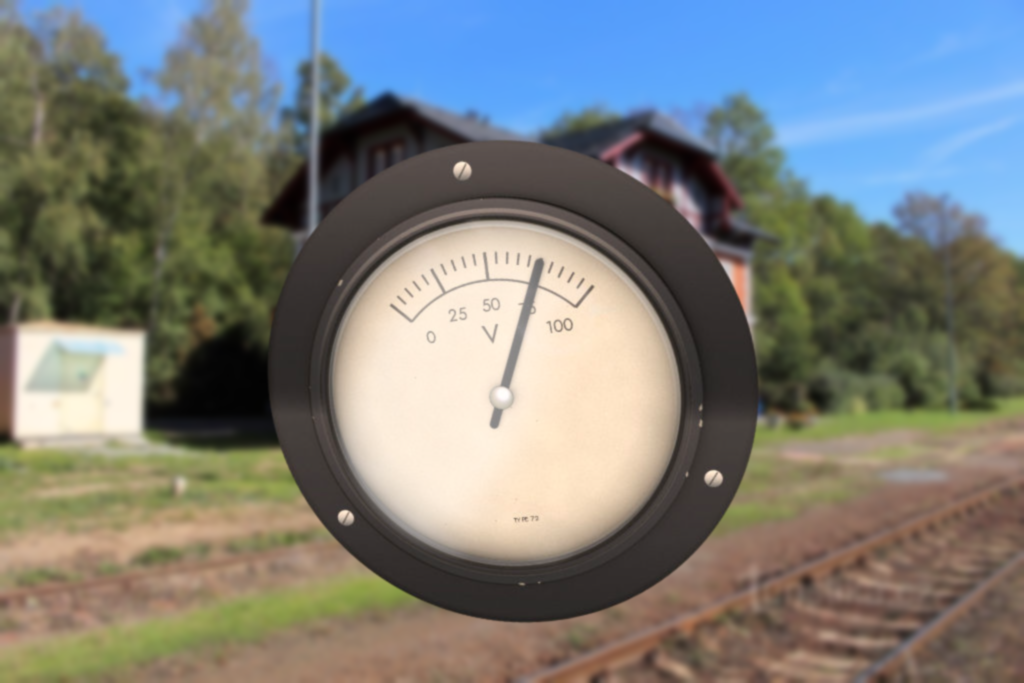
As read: 75V
